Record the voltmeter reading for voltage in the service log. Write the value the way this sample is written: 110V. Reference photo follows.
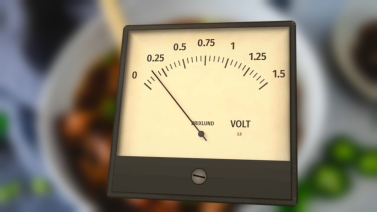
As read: 0.15V
